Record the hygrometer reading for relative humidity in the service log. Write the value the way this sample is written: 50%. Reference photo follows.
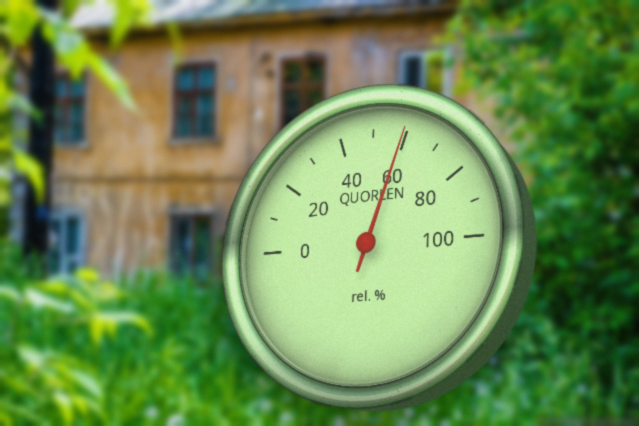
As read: 60%
